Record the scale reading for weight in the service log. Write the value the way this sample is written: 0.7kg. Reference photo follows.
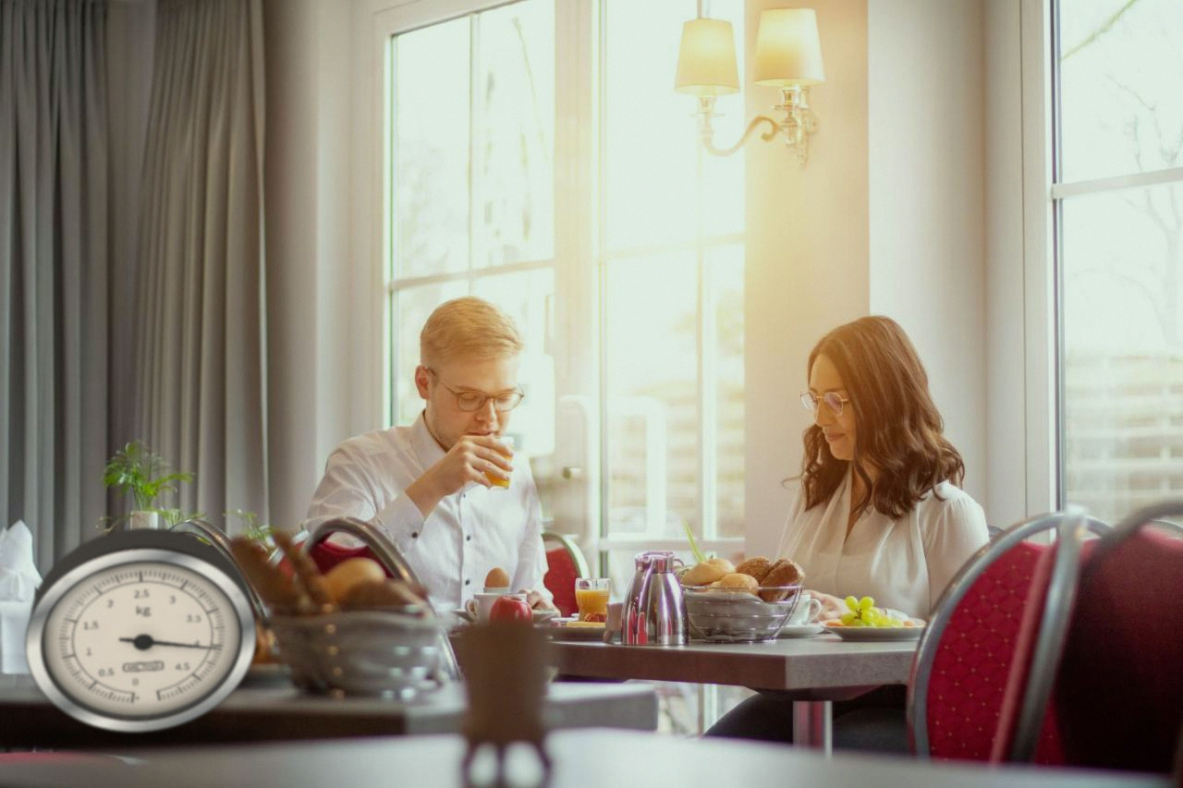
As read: 4kg
